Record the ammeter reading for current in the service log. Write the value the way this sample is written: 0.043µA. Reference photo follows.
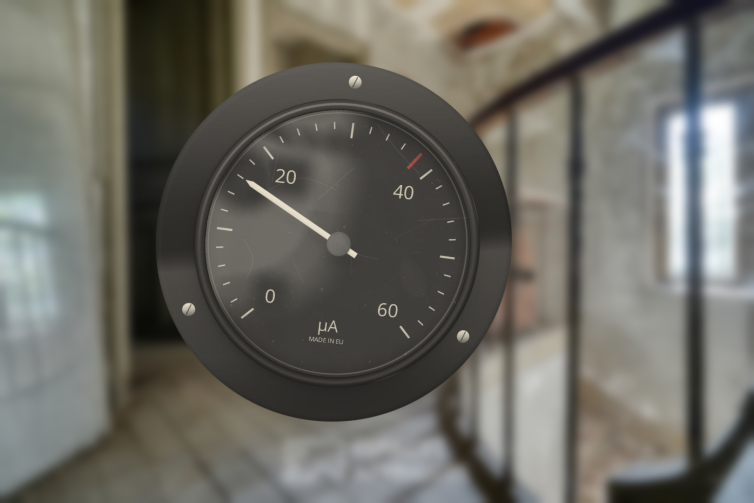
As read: 16µA
